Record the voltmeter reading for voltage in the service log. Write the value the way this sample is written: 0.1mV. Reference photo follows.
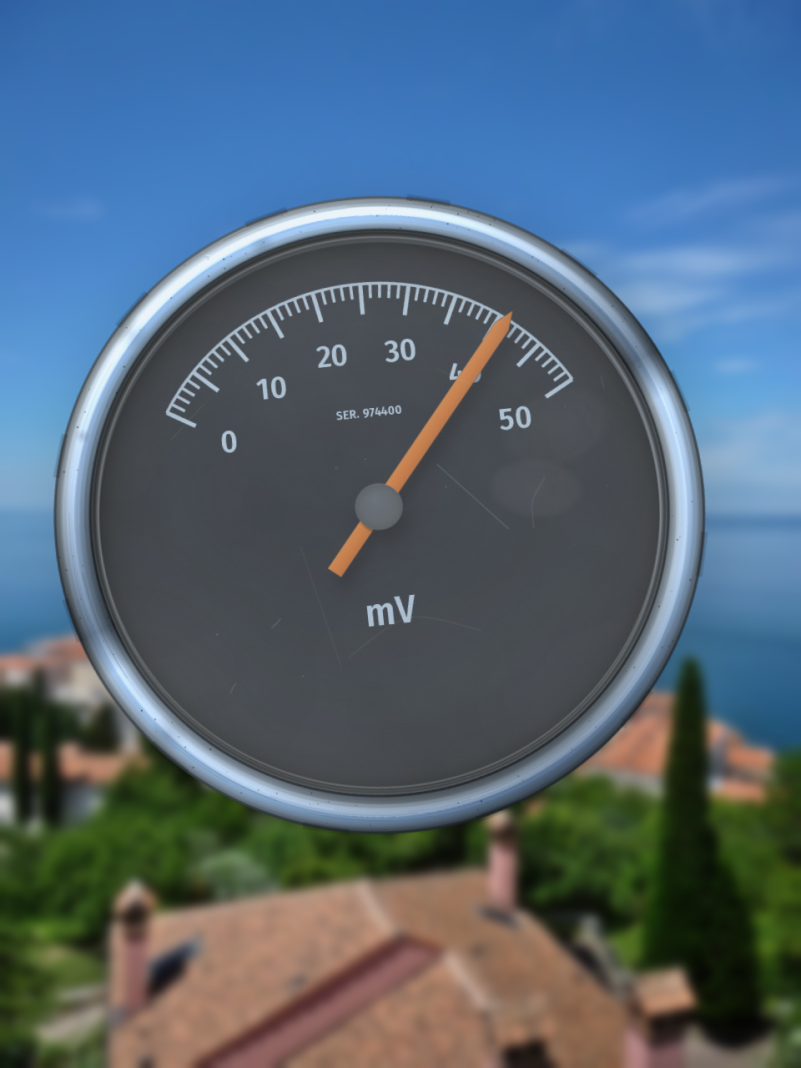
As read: 41mV
